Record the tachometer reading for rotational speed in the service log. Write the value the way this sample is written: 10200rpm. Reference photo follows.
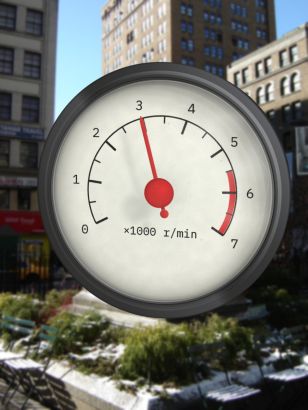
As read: 3000rpm
